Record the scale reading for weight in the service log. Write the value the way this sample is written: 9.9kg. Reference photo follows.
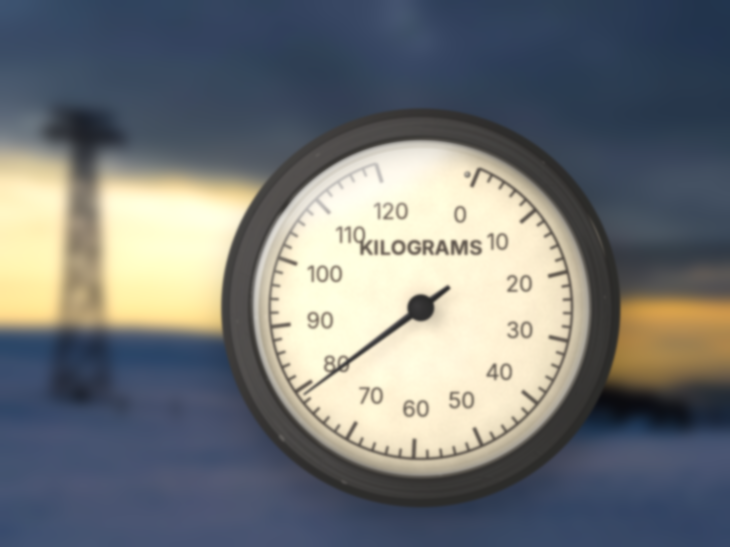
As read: 79kg
